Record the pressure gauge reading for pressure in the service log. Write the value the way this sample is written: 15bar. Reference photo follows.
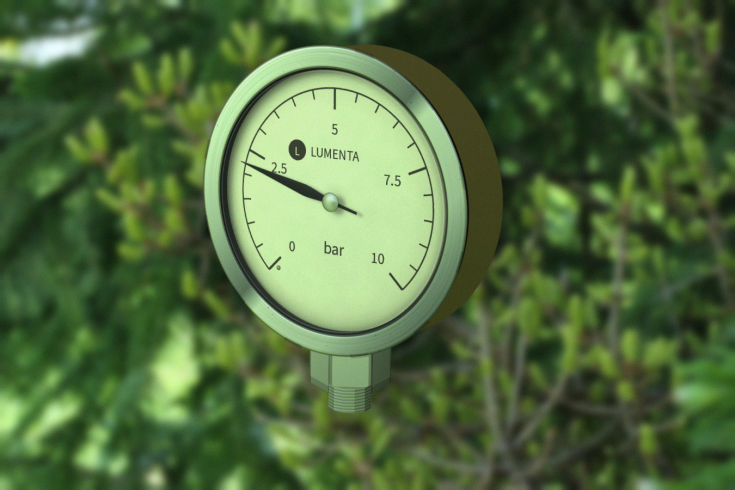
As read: 2.25bar
